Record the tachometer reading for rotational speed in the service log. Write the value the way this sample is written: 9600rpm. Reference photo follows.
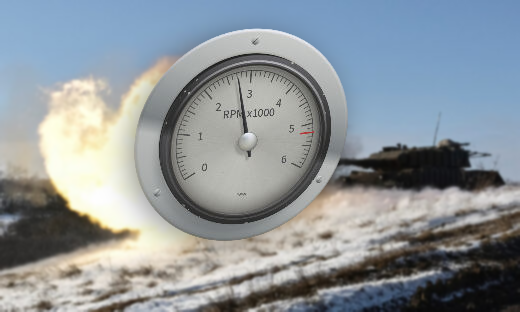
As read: 2700rpm
